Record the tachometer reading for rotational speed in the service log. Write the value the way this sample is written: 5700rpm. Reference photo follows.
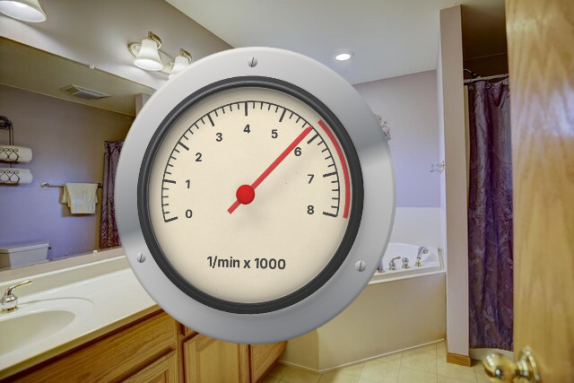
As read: 5800rpm
